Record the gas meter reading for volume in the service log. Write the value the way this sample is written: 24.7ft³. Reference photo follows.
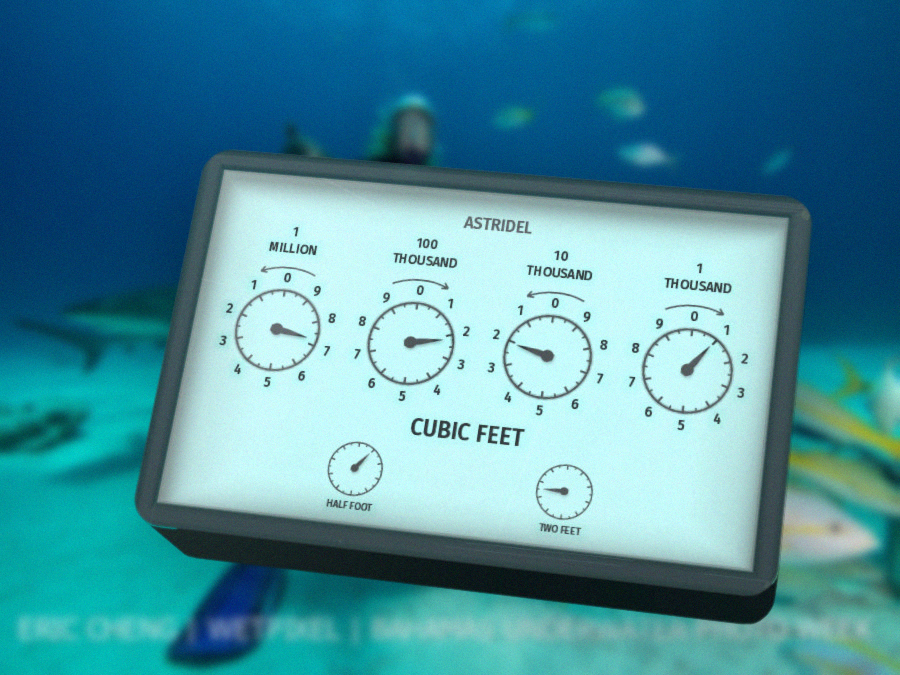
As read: 722100ft³
